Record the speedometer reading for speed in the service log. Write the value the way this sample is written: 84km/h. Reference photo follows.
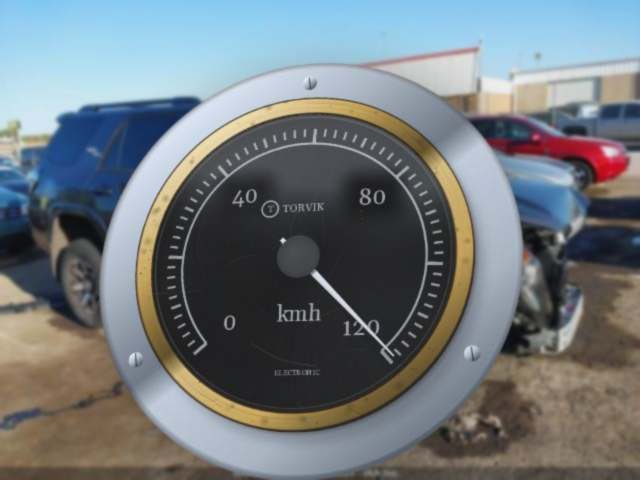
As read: 119km/h
